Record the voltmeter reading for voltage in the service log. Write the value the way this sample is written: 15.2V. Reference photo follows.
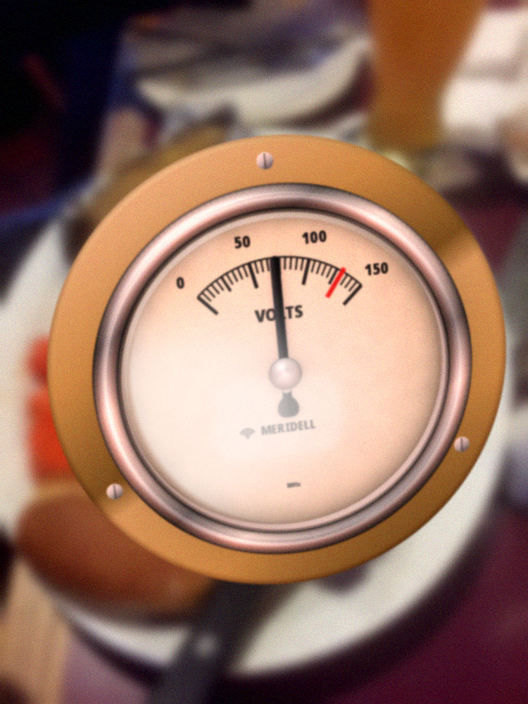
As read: 70V
